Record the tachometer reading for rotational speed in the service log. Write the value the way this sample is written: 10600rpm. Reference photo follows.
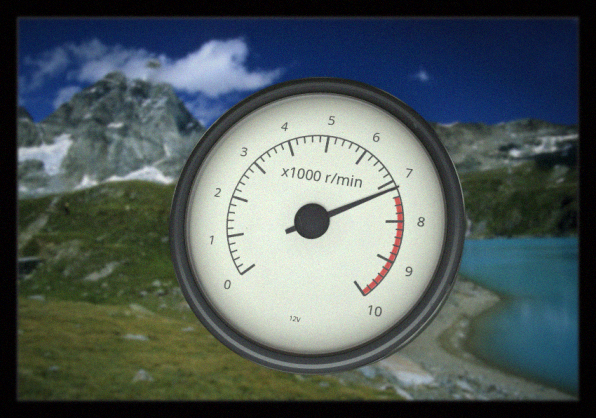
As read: 7200rpm
